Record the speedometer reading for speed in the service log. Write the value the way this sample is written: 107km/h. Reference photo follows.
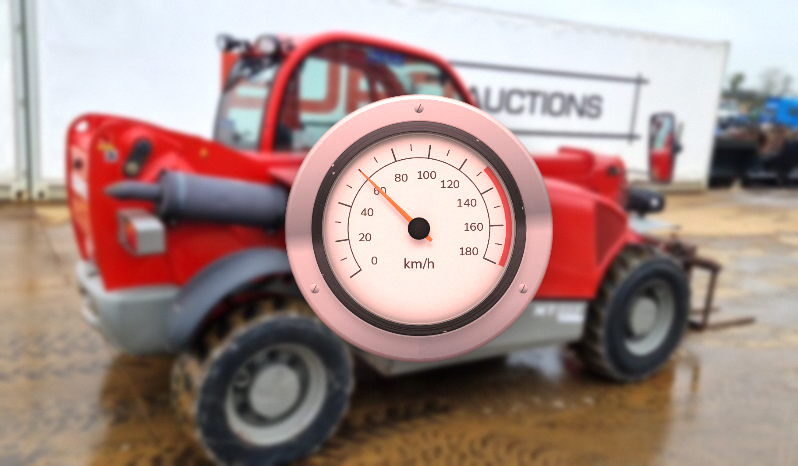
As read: 60km/h
